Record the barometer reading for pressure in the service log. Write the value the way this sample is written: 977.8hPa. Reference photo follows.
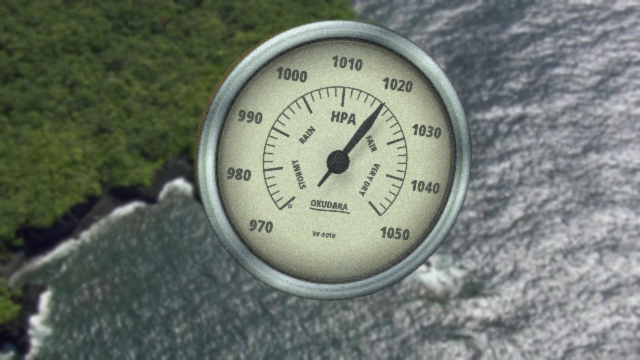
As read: 1020hPa
